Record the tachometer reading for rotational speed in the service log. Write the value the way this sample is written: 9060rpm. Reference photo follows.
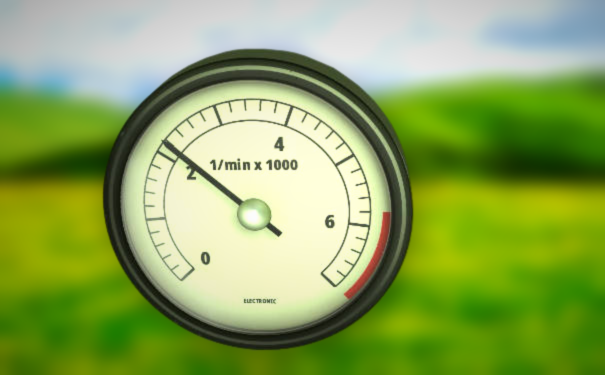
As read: 2200rpm
